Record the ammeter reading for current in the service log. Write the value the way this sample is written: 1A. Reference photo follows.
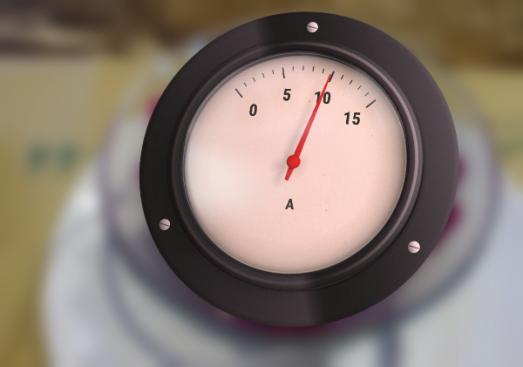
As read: 10A
